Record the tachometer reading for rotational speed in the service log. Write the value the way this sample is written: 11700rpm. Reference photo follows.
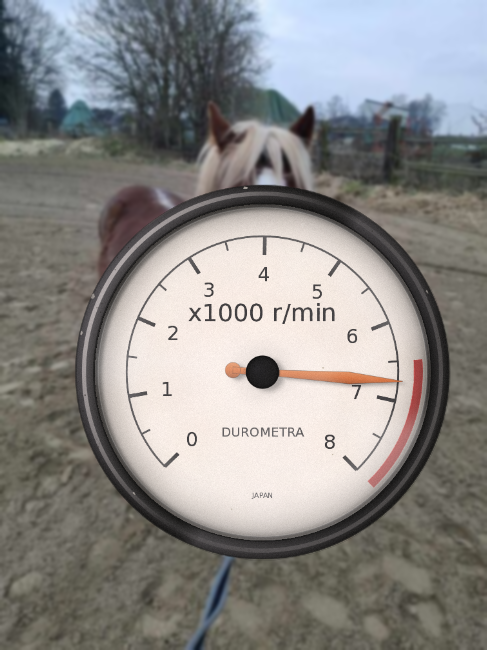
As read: 6750rpm
